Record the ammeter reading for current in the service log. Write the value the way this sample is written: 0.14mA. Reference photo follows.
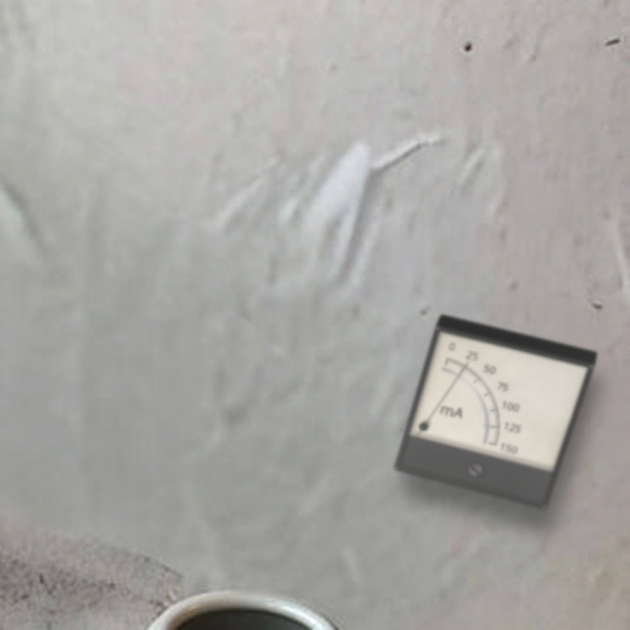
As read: 25mA
